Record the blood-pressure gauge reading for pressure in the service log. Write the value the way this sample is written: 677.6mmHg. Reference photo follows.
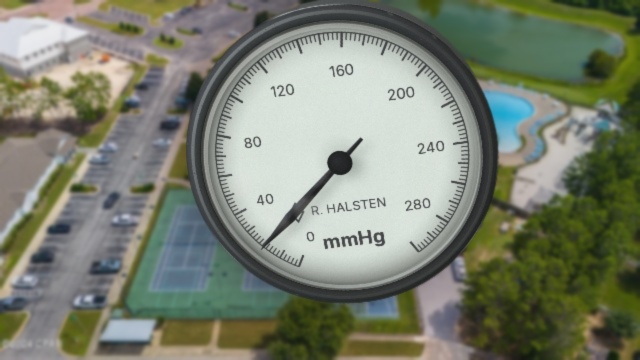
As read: 20mmHg
